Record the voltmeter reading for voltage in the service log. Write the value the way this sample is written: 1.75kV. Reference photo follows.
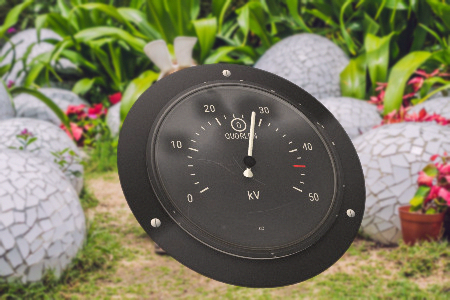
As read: 28kV
